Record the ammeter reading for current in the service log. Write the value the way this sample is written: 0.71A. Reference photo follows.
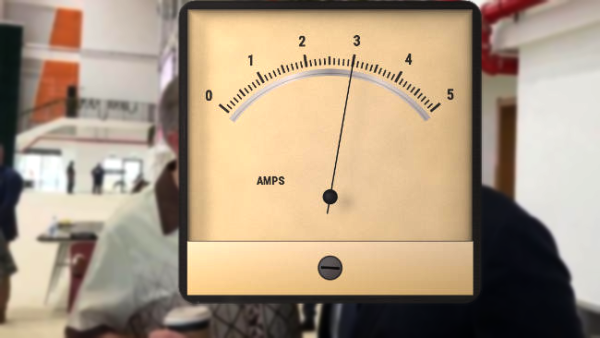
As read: 3A
